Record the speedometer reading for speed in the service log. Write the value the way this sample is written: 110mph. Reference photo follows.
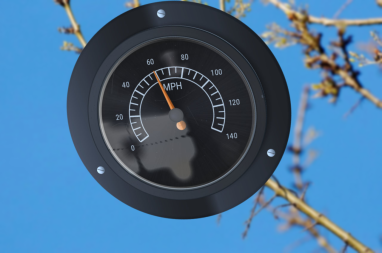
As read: 60mph
